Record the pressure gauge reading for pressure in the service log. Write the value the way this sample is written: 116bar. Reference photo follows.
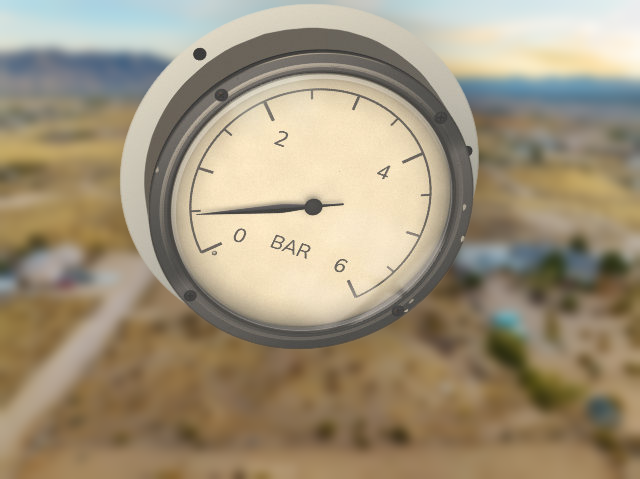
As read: 0.5bar
